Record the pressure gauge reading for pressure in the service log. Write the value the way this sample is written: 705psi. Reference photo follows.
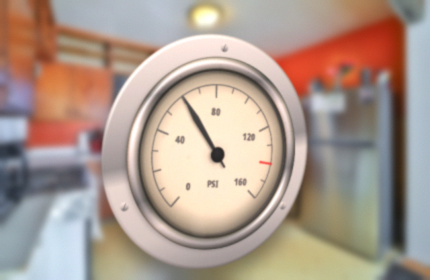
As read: 60psi
